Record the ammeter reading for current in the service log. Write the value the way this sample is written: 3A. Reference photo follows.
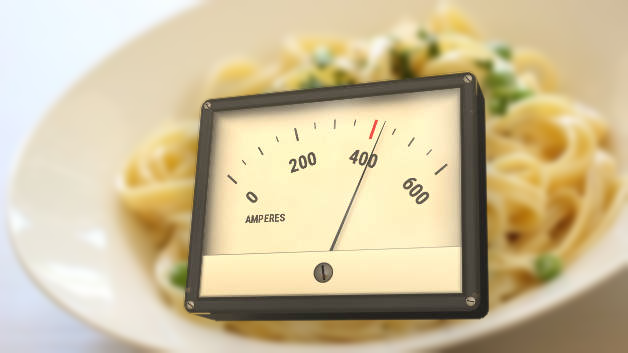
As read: 425A
